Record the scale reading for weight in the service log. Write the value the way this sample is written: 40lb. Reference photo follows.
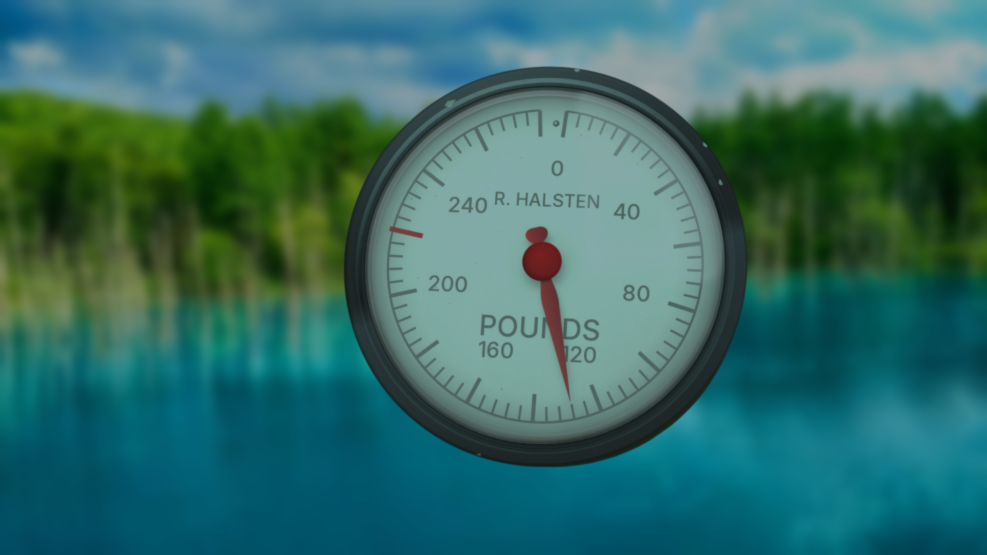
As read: 128lb
